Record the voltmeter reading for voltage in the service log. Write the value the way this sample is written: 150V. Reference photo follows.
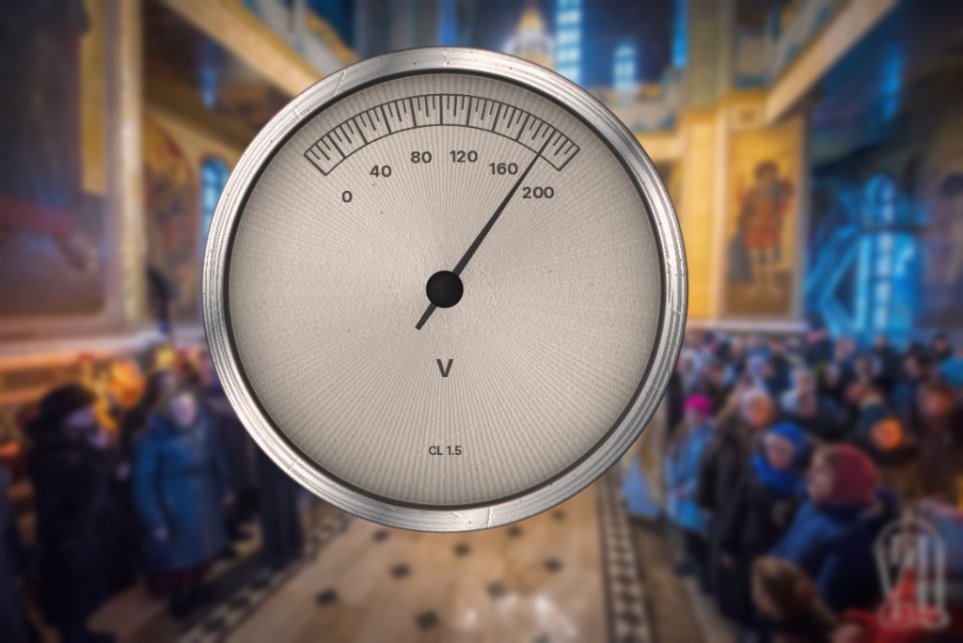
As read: 180V
